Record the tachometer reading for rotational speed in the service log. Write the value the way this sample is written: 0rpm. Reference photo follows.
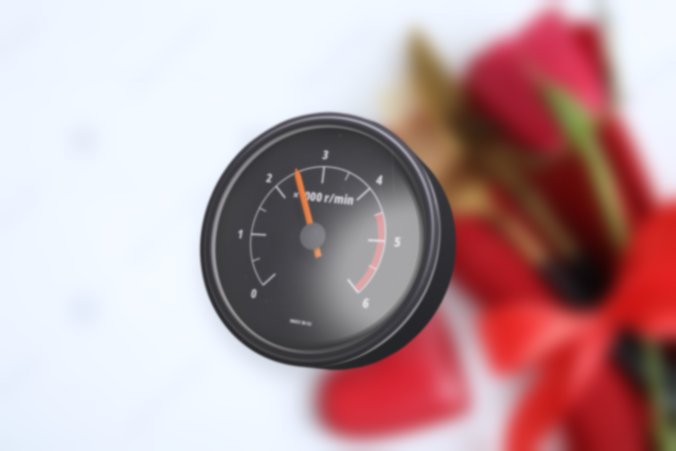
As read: 2500rpm
